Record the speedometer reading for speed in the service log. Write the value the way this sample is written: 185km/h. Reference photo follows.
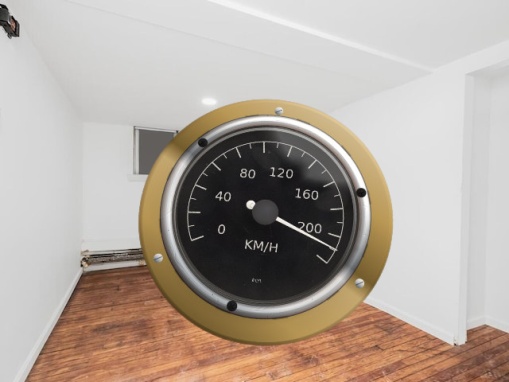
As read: 210km/h
